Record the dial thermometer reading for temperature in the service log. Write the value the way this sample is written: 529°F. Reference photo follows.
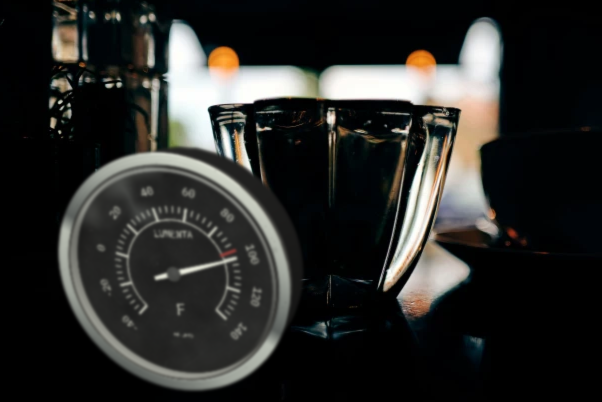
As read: 100°F
